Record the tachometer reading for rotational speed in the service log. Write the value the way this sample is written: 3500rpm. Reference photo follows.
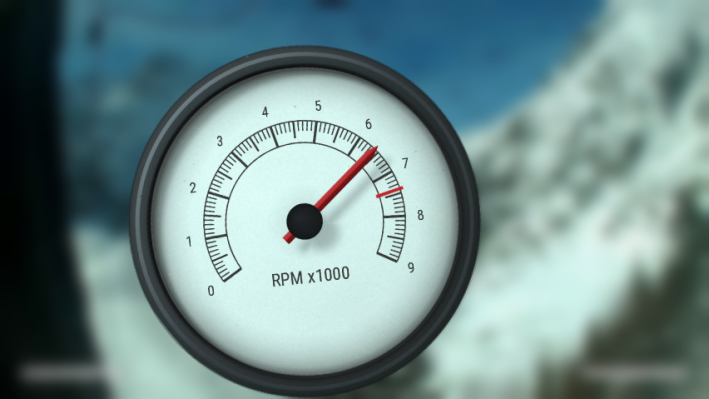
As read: 6400rpm
